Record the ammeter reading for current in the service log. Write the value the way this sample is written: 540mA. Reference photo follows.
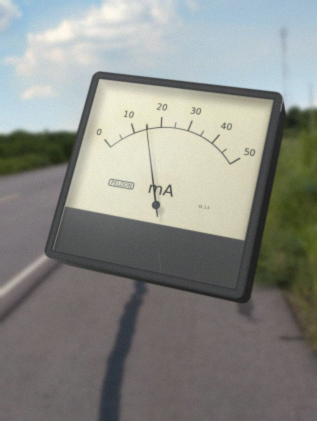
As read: 15mA
